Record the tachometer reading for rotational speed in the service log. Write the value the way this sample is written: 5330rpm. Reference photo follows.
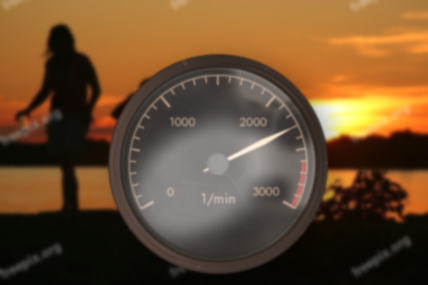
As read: 2300rpm
